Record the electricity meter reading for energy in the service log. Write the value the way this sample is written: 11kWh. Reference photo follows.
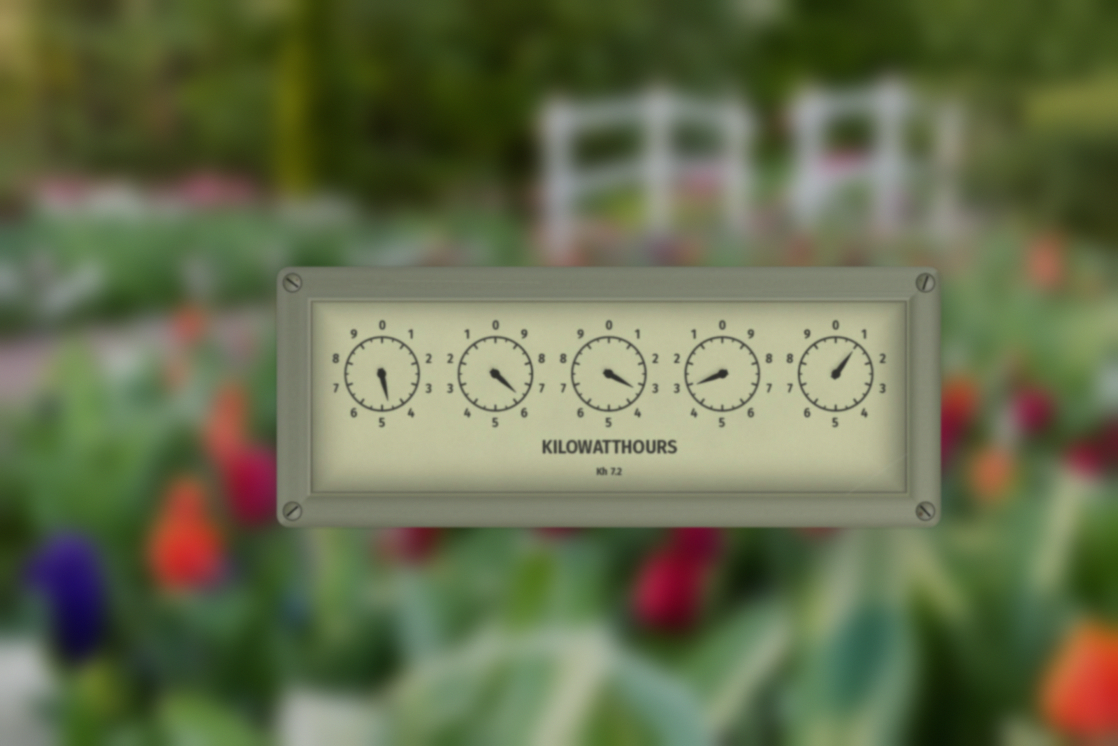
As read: 46331kWh
